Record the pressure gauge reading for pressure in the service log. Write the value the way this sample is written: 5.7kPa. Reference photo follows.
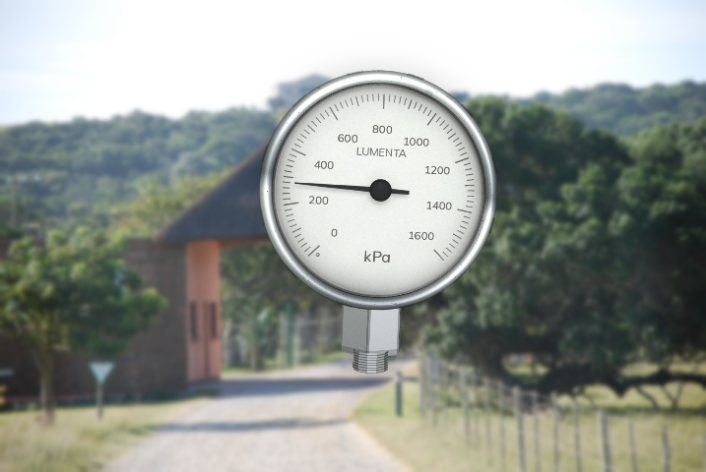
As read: 280kPa
